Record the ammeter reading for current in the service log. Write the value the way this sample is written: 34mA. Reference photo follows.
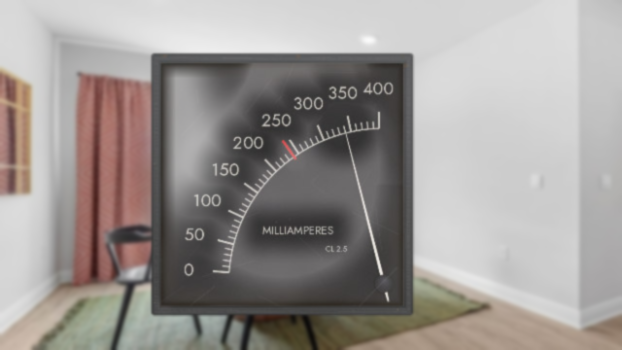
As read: 340mA
